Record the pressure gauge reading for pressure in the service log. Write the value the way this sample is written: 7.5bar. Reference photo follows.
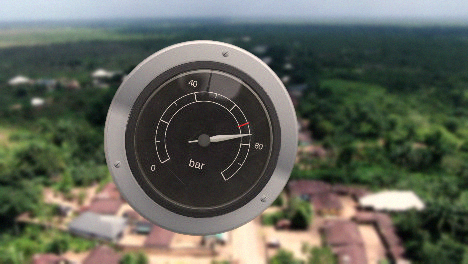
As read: 75bar
